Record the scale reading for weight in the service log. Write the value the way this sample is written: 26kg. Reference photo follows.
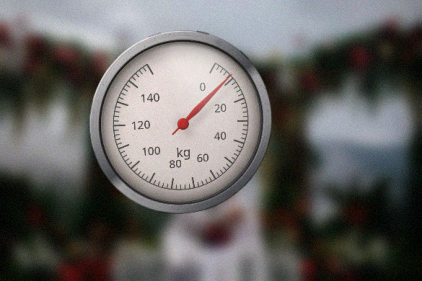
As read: 8kg
